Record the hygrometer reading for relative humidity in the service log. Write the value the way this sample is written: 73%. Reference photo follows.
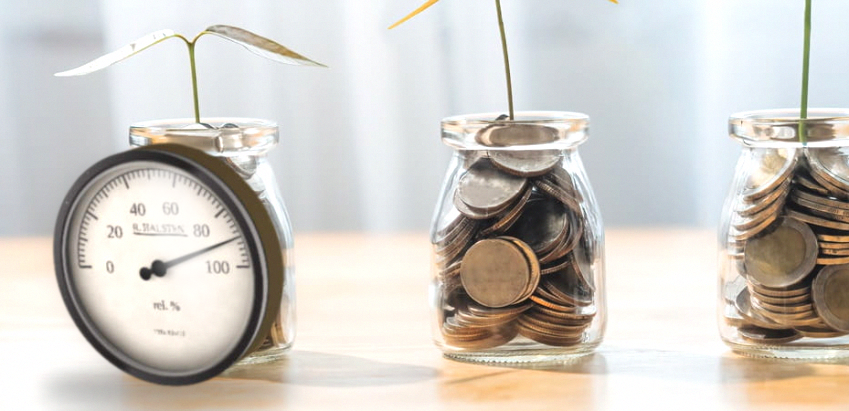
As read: 90%
